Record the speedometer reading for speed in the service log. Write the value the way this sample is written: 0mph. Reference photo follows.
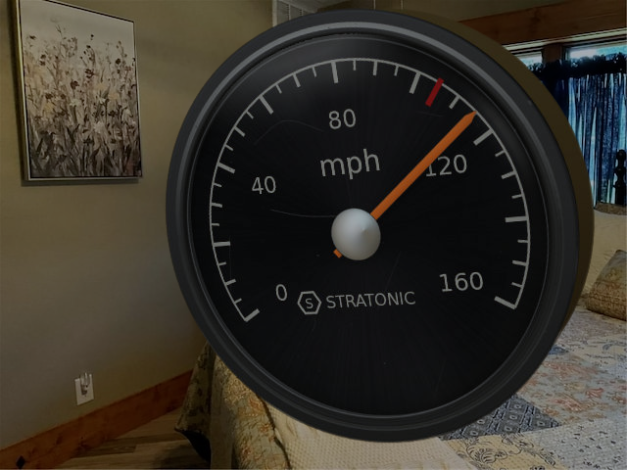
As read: 115mph
